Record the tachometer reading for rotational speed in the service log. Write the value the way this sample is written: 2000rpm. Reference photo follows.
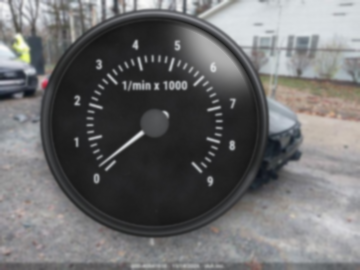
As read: 200rpm
